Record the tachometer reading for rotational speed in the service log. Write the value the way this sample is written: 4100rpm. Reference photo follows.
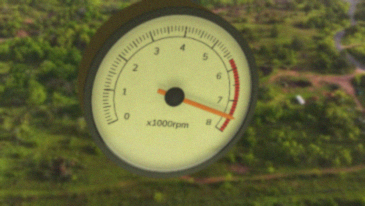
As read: 7500rpm
